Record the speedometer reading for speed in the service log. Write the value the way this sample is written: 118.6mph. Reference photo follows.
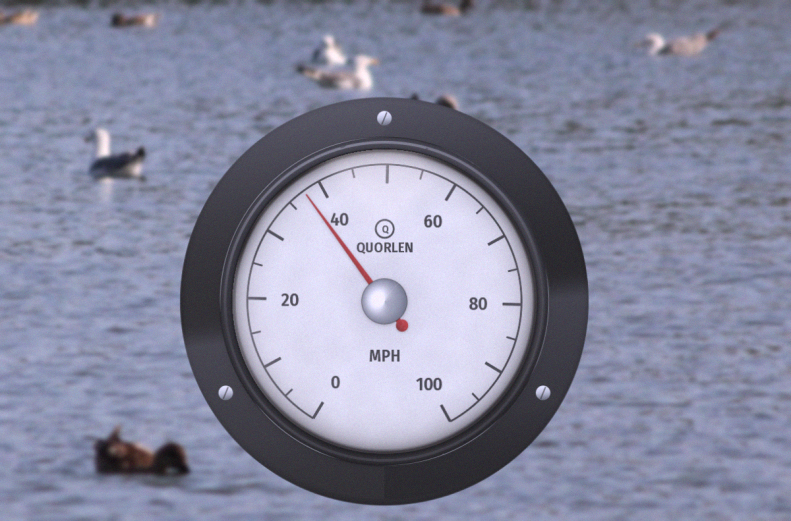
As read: 37.5mph
